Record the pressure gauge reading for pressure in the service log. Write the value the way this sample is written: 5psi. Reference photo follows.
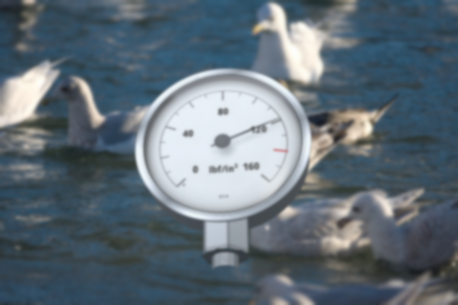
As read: 120psi
